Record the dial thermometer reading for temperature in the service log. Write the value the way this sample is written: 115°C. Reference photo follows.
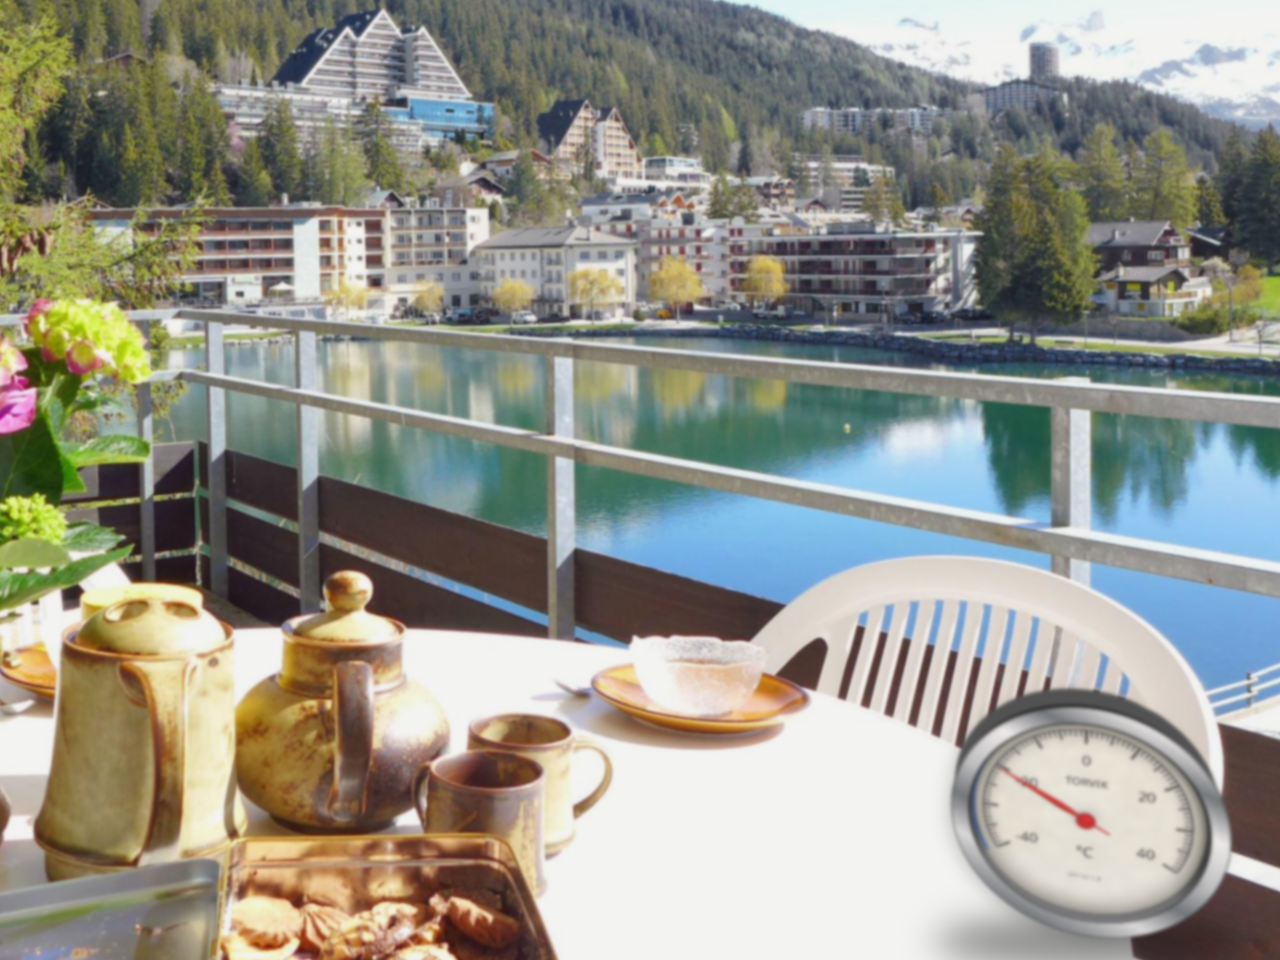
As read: -20°C
